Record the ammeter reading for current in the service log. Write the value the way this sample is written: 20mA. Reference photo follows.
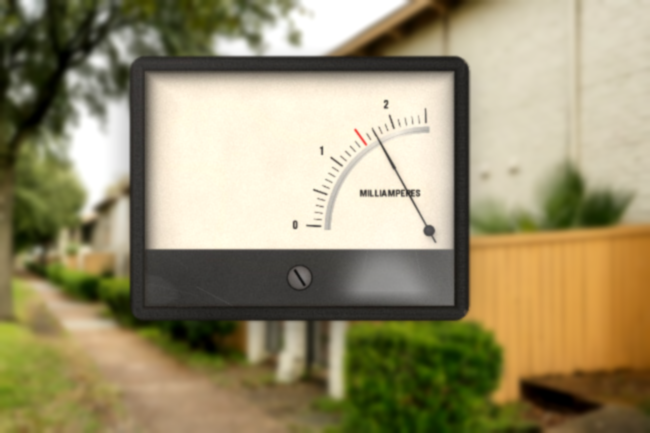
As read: 1.7mA
